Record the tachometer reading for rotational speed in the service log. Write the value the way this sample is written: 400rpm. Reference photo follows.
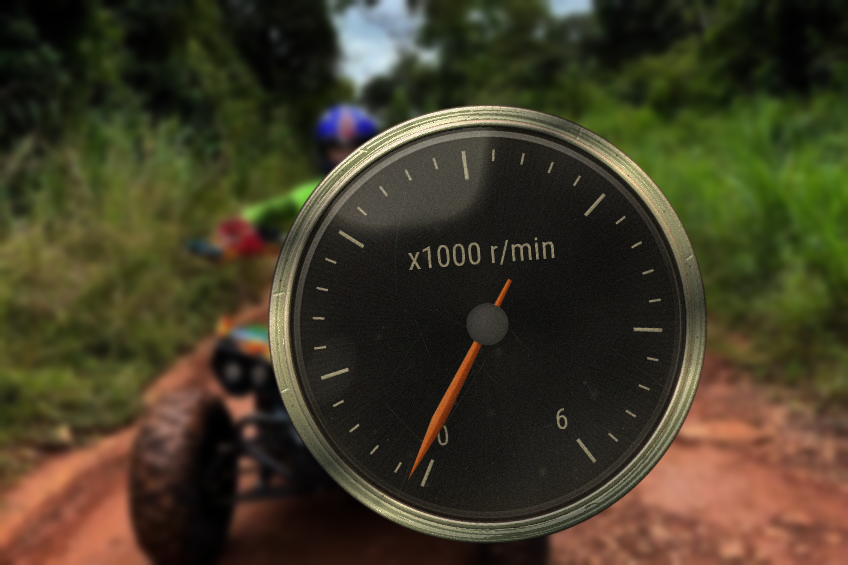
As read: 100rpm
